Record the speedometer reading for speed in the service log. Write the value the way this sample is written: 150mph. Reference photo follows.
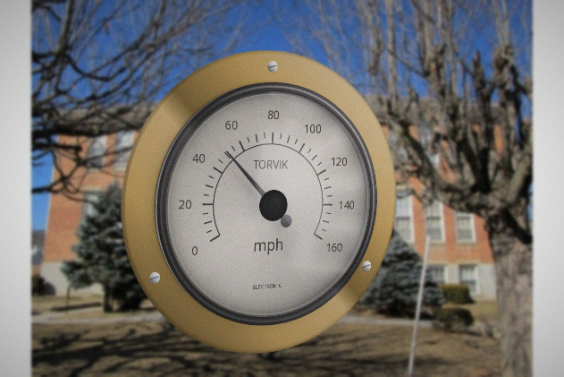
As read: 50mph
